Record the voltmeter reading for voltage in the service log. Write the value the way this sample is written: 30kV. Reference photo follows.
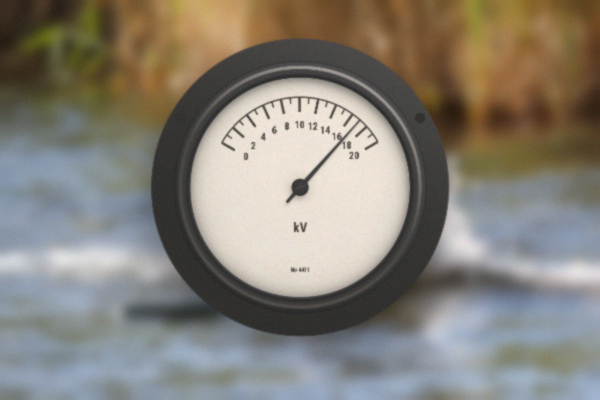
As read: 17kV
